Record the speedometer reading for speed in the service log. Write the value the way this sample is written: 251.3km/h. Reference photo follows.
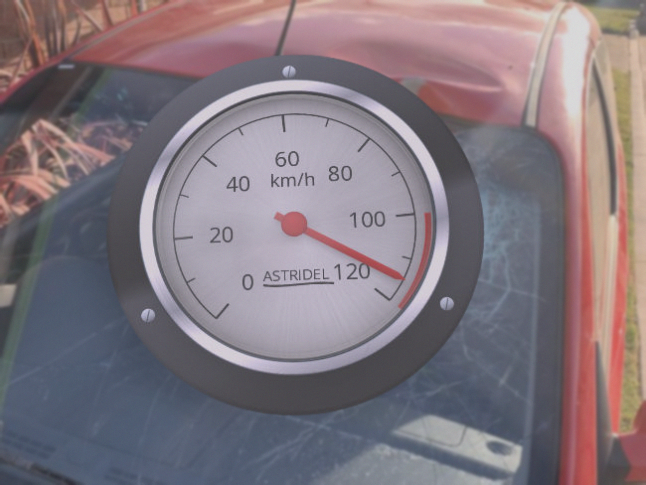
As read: 115km/h
